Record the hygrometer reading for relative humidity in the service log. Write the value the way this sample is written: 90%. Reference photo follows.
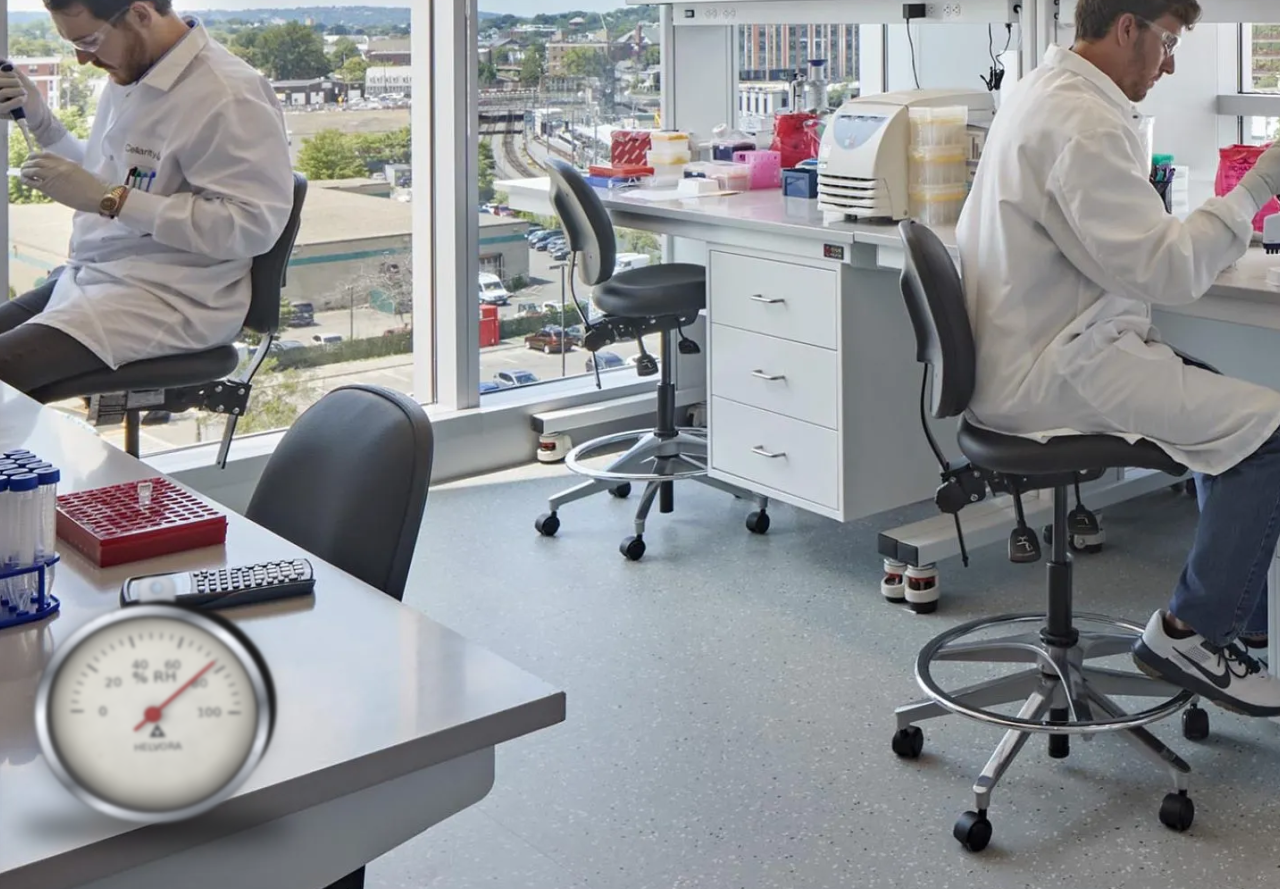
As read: 76%
